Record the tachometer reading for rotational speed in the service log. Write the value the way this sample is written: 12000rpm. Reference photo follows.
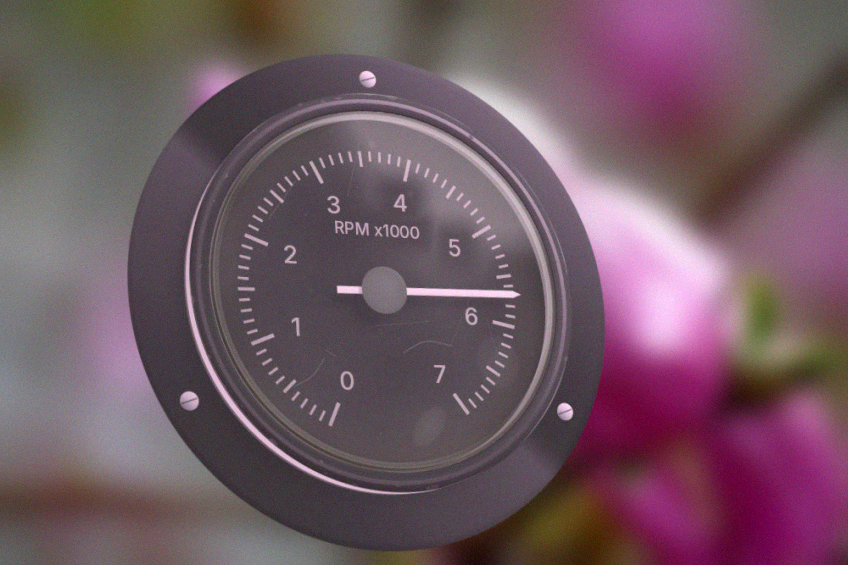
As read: 5700rpm
